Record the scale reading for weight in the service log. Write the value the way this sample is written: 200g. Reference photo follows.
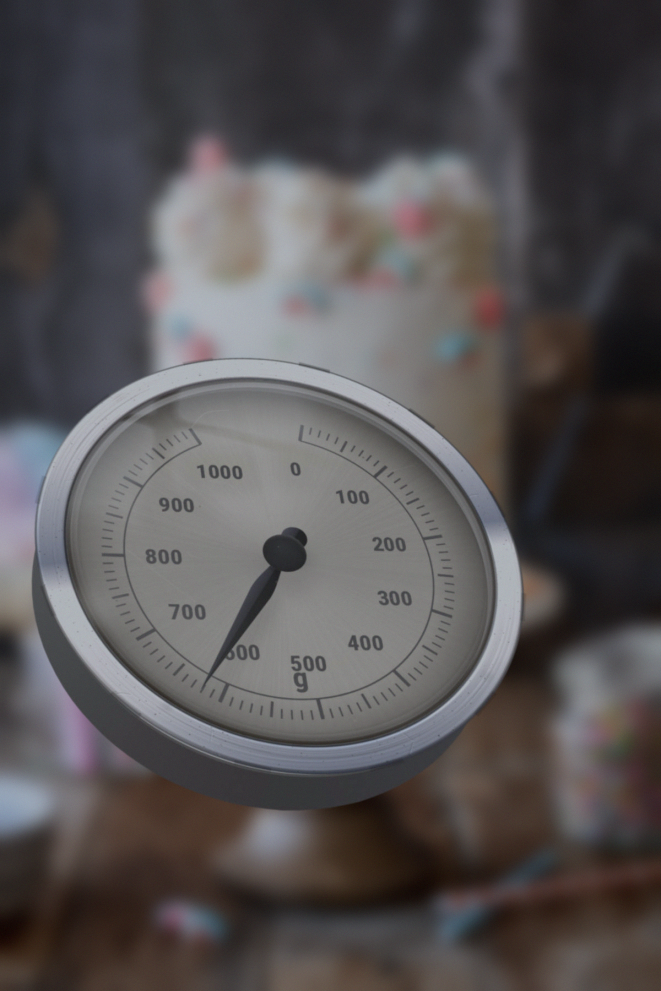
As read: 620g
